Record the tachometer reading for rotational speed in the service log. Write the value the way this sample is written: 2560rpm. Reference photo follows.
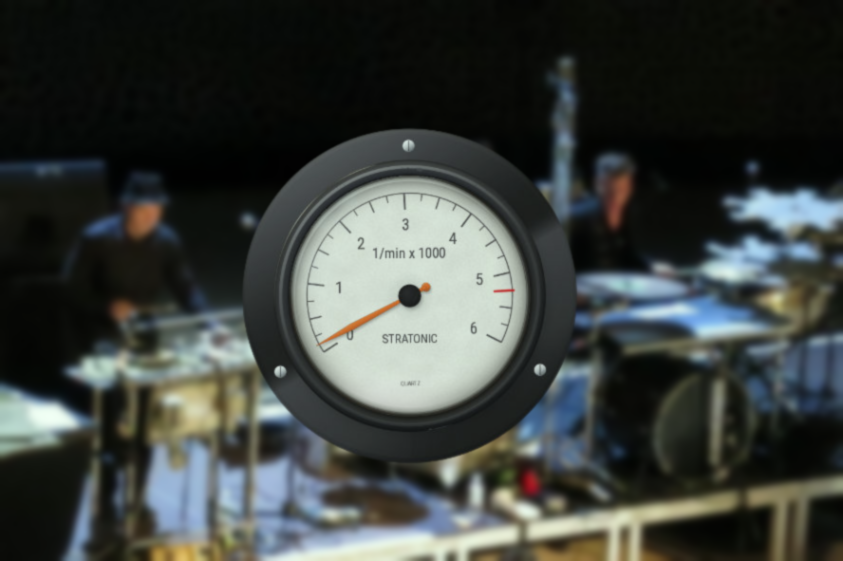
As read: 125rpm
